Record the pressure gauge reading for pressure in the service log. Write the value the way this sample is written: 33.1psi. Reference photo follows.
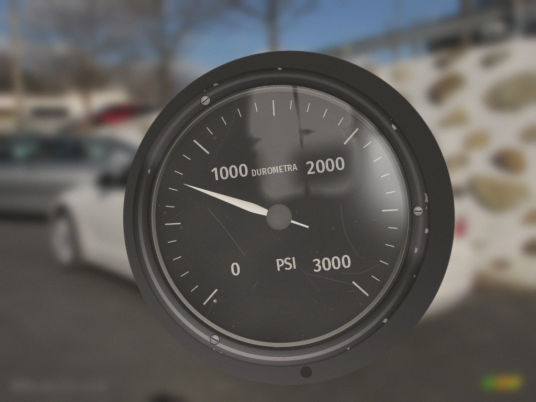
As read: 750psi
